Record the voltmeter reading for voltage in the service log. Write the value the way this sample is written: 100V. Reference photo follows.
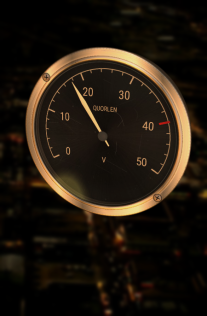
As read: 18V
